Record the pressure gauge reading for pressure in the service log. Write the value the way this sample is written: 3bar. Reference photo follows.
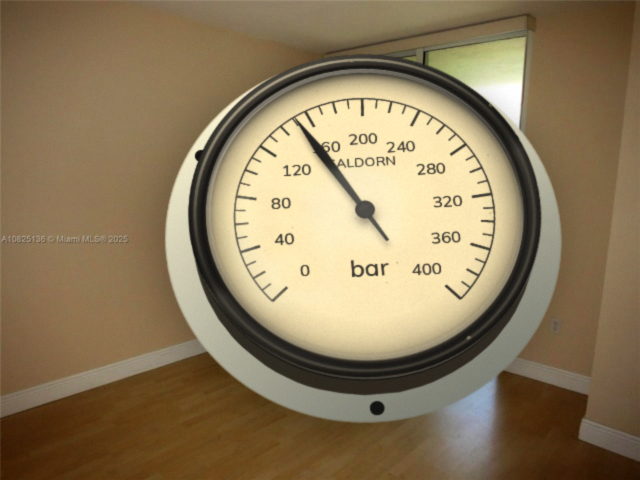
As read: 150bar
